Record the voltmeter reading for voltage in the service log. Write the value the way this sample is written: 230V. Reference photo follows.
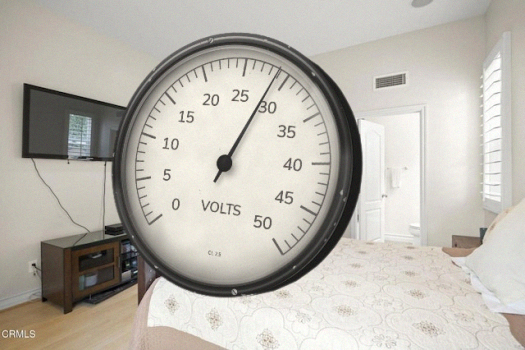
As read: 29V
